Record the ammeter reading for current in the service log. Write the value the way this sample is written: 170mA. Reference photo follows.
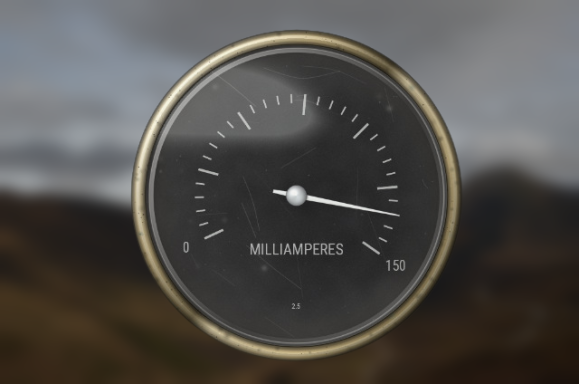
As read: 135mA
